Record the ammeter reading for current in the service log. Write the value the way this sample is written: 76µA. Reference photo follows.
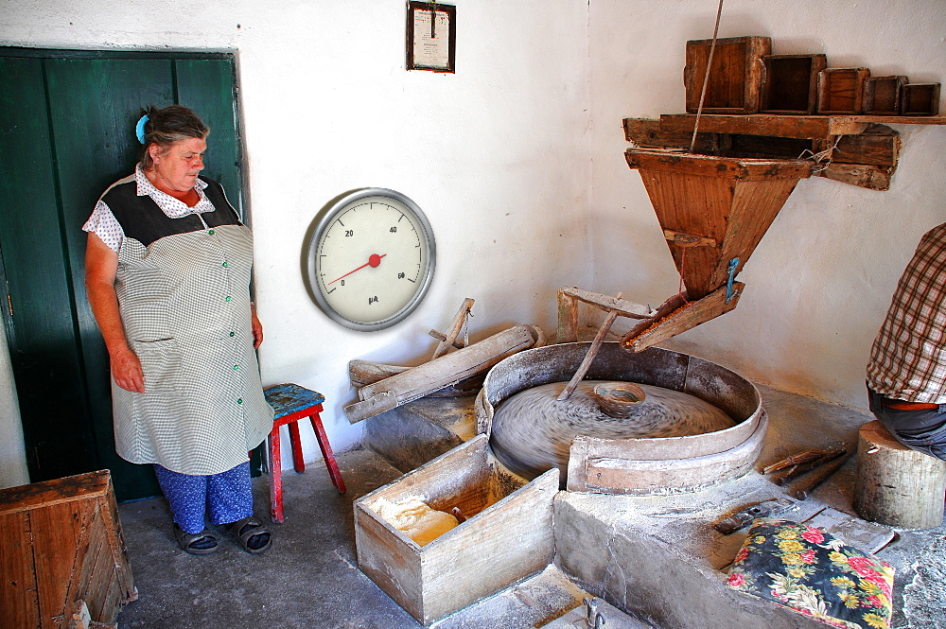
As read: 2.5µA
